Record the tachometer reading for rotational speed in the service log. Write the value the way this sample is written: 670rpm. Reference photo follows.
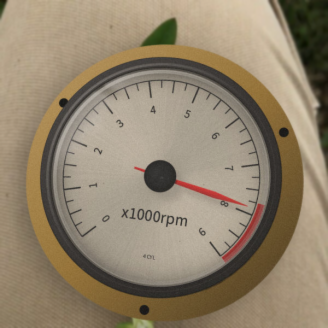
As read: 7875rpm
